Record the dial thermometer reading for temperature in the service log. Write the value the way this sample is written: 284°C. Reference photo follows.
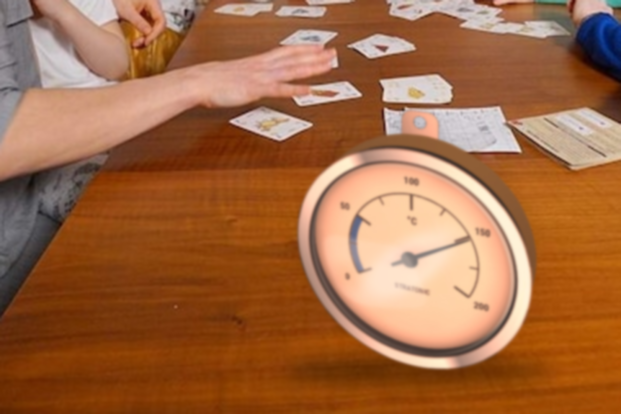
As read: 150°C
